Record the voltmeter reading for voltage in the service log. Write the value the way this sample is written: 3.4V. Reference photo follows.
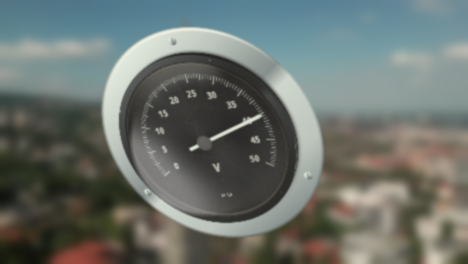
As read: 40V
